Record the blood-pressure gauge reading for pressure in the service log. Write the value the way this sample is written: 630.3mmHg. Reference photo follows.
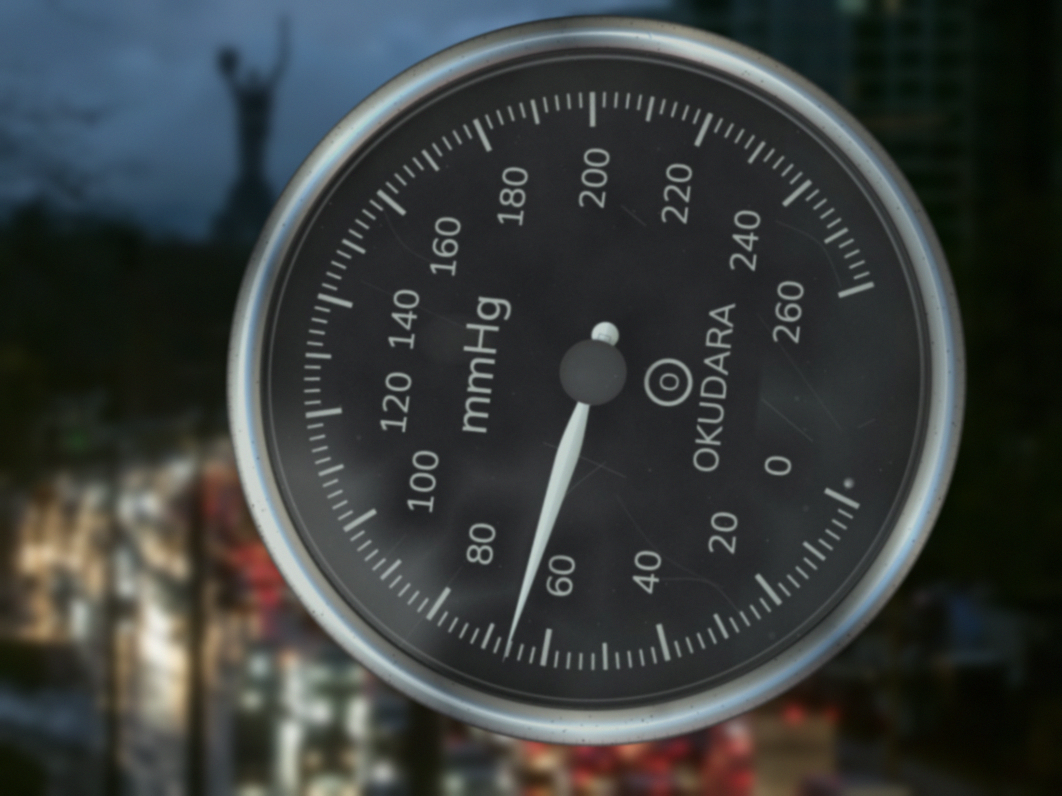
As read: 66mmHg
